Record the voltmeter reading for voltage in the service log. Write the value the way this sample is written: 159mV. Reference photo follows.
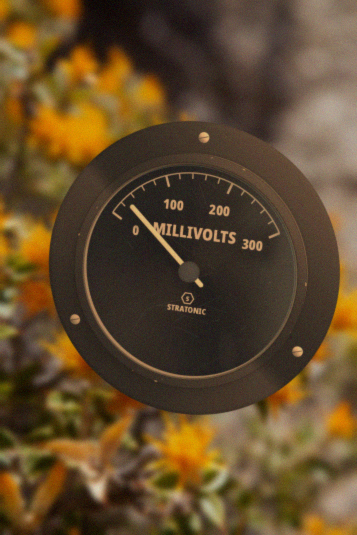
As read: 30mV
